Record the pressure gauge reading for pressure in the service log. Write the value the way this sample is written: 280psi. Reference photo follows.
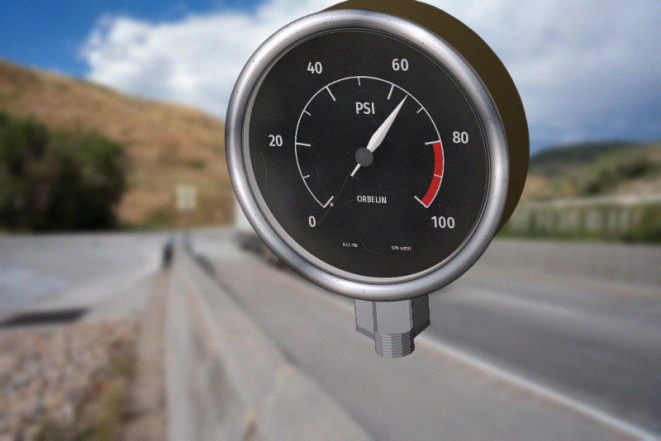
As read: 65psi
